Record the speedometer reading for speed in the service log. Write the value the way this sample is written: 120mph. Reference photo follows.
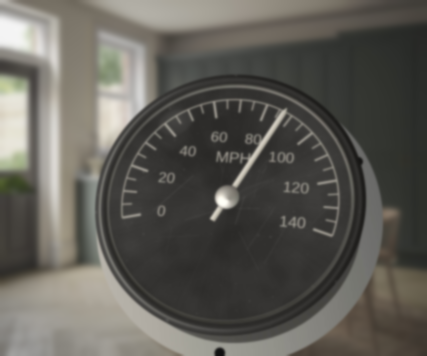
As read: 87.5mph
